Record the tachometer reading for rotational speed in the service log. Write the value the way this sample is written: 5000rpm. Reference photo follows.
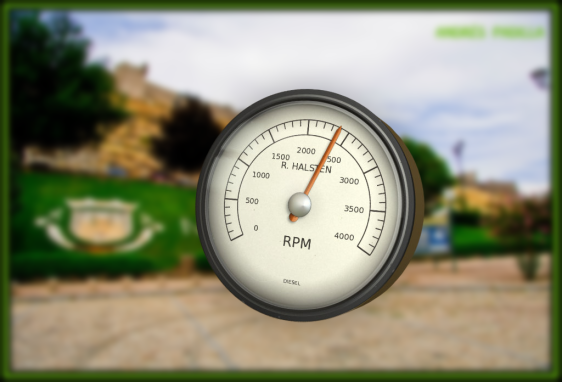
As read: 2400rpm
